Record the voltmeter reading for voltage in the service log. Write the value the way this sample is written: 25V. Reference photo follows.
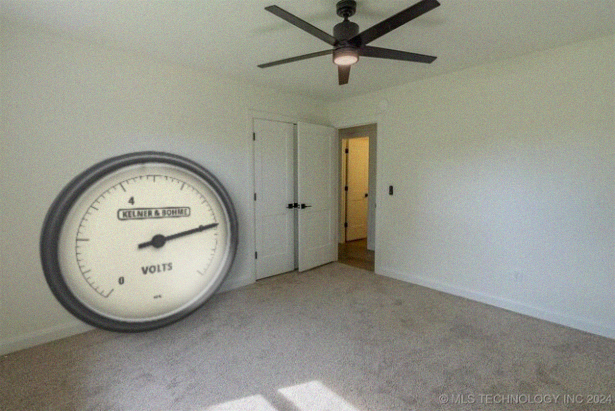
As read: 8V
